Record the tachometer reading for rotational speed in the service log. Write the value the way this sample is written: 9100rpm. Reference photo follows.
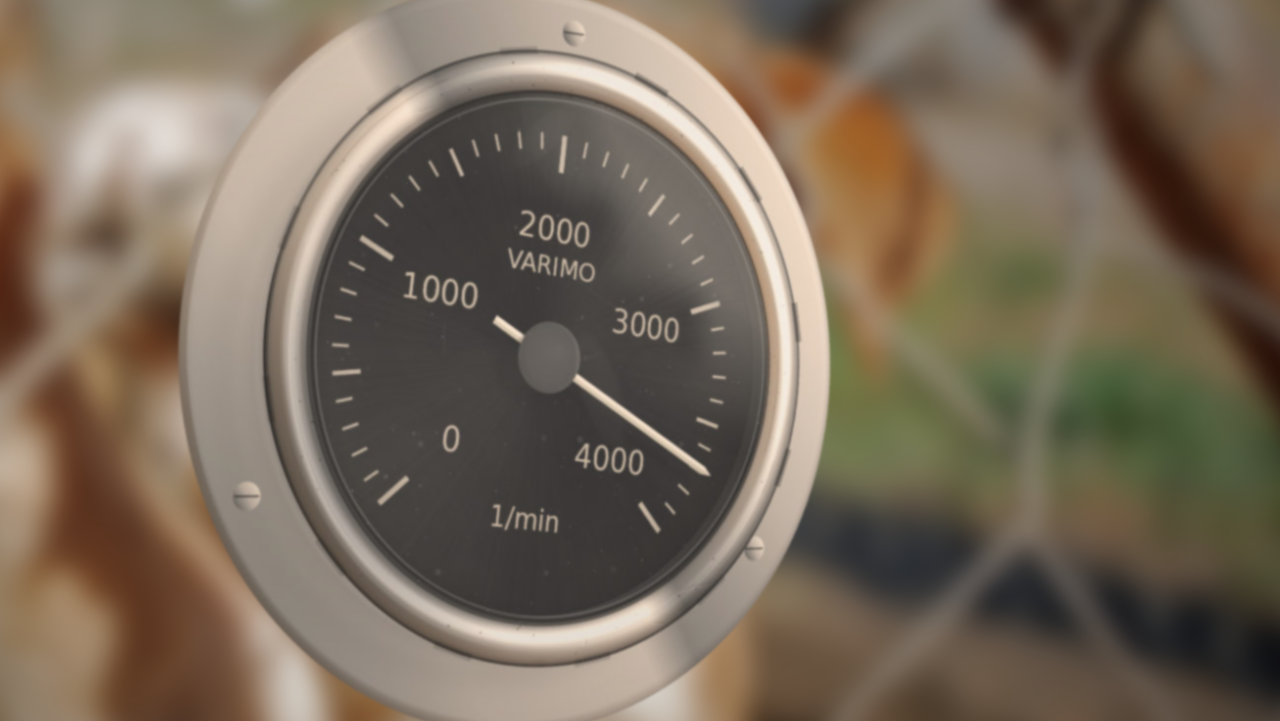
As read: 3700rpm
